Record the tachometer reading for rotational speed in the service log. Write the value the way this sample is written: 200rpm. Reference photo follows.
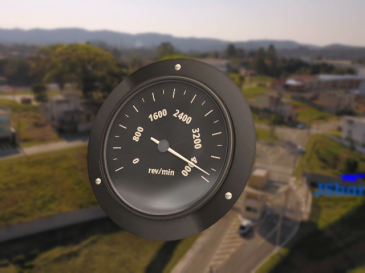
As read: 3900rpm
